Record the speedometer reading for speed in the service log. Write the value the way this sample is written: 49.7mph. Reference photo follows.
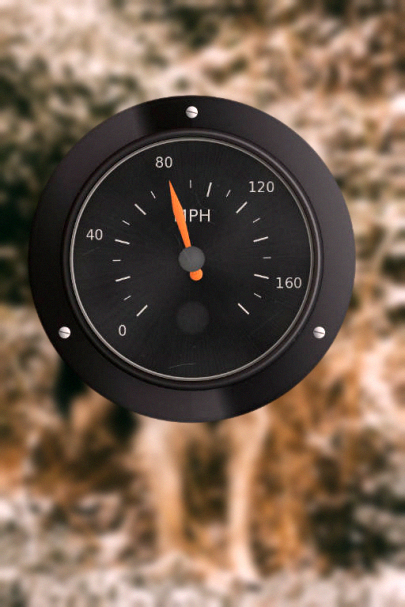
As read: 80mph
